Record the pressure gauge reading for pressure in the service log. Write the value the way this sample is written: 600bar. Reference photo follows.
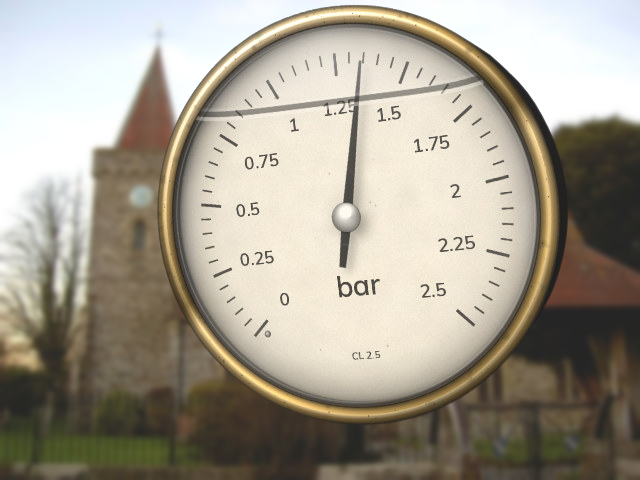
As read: 1.35bar
